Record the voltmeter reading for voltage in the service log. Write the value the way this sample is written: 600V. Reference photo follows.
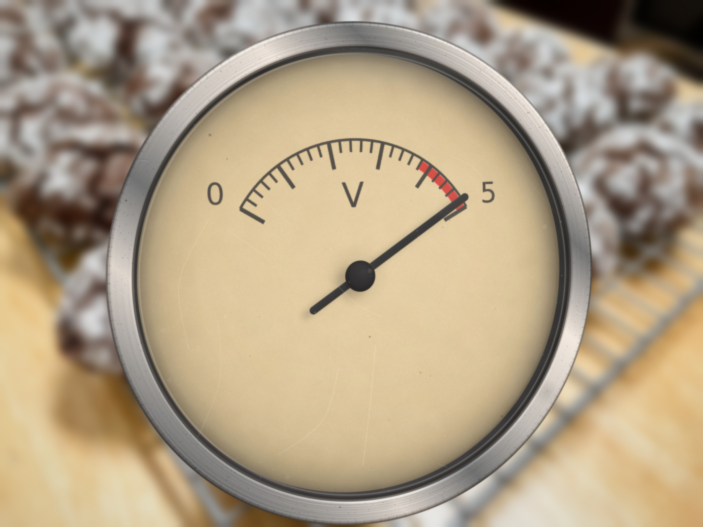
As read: 4.8V
